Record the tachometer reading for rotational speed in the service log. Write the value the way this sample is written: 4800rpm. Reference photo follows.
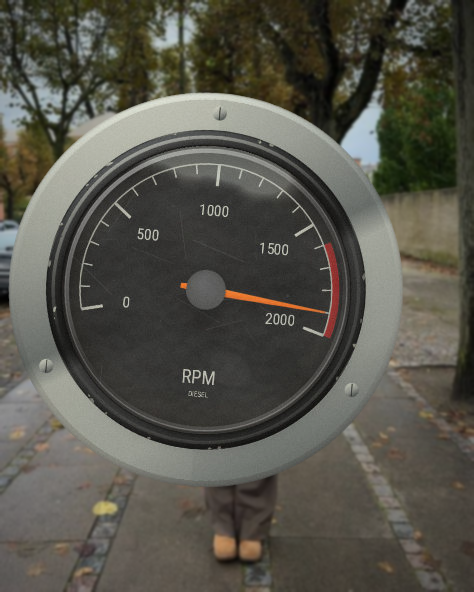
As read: 1900rpm
